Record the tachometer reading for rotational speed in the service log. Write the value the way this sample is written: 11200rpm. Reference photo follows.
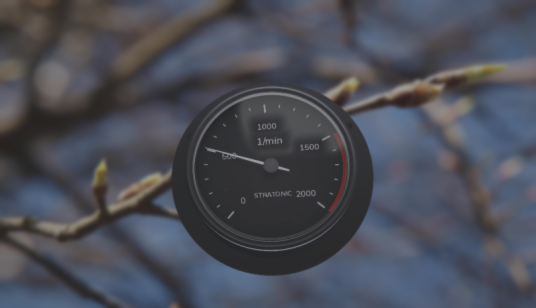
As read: 500rpm
